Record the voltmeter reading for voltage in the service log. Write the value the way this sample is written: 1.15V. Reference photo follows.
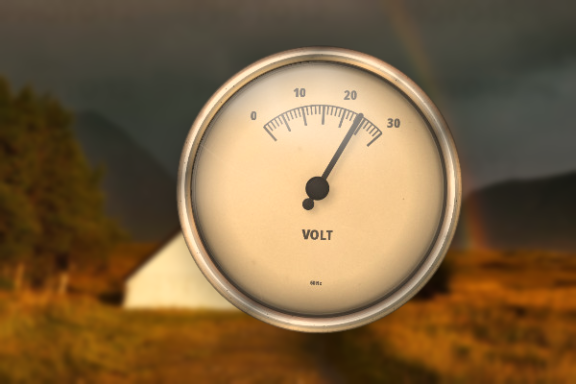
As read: 24V
